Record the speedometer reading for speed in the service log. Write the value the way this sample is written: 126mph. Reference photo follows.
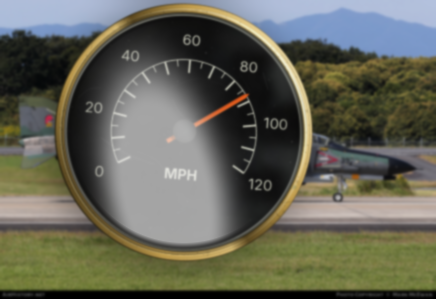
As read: 87.5mph
